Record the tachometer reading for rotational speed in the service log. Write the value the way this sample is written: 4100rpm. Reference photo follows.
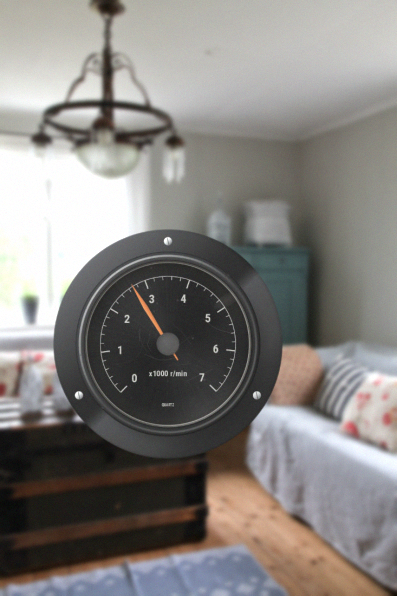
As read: 2700rpm
